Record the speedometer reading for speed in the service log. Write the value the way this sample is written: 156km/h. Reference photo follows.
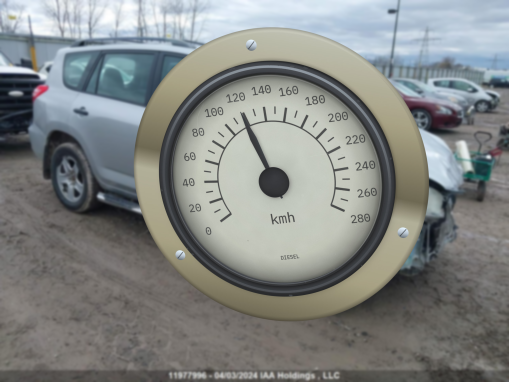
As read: 120km/h
